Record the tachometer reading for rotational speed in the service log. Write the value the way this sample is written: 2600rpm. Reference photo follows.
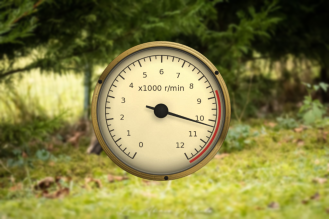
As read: 10250rpm
